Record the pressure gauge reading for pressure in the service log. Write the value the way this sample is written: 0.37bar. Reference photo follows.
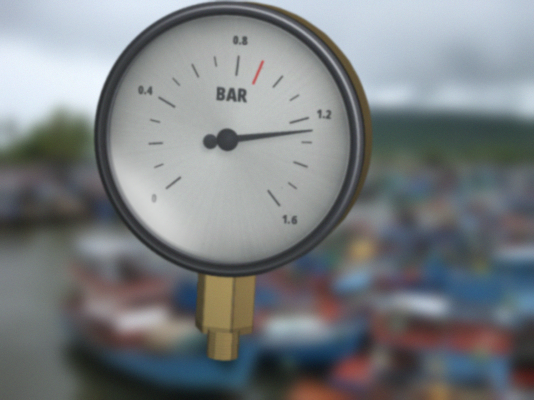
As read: 1.25bar
